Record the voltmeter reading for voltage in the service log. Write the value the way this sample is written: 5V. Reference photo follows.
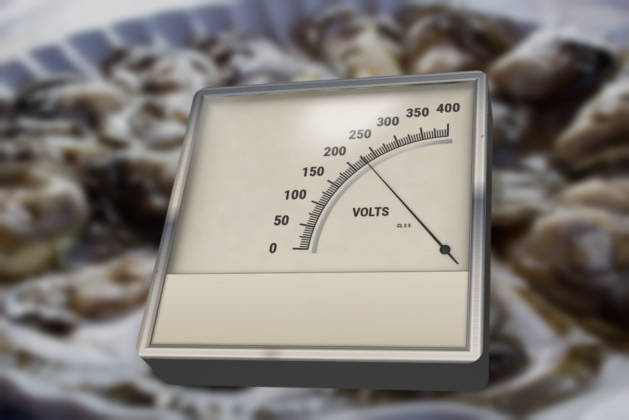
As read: 225V
